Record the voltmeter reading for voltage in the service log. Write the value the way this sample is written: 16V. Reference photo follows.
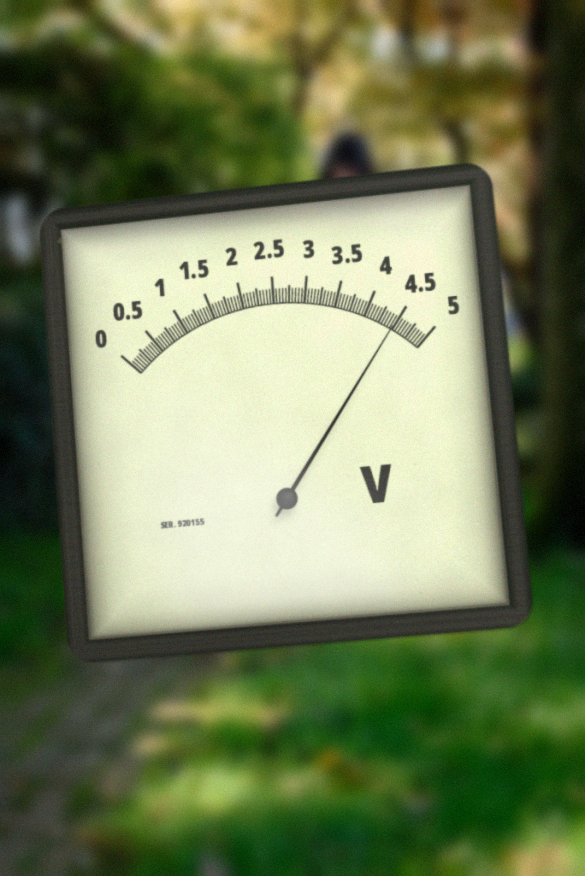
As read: 4.5V
